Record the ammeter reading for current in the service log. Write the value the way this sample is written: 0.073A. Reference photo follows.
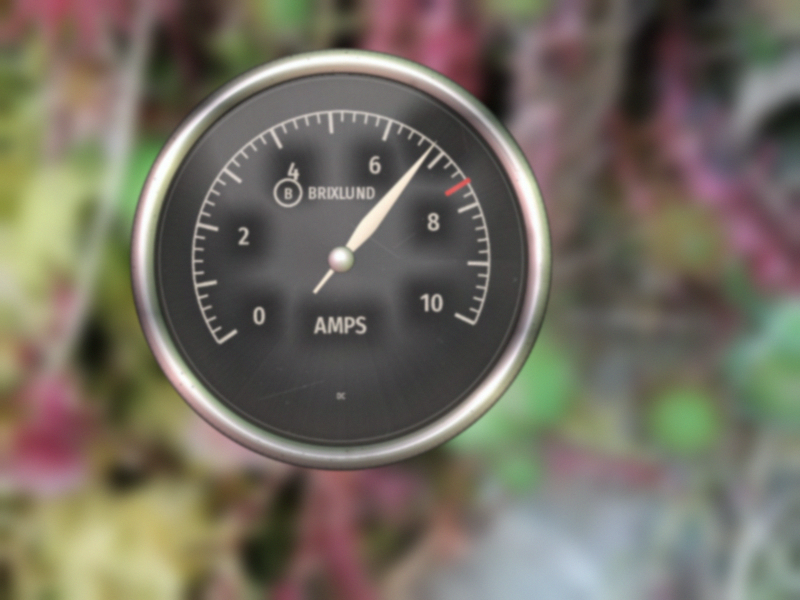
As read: 6.8A
